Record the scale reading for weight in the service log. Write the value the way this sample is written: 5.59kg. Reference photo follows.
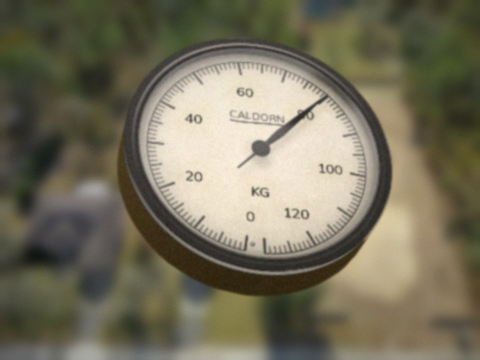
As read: 80kg
